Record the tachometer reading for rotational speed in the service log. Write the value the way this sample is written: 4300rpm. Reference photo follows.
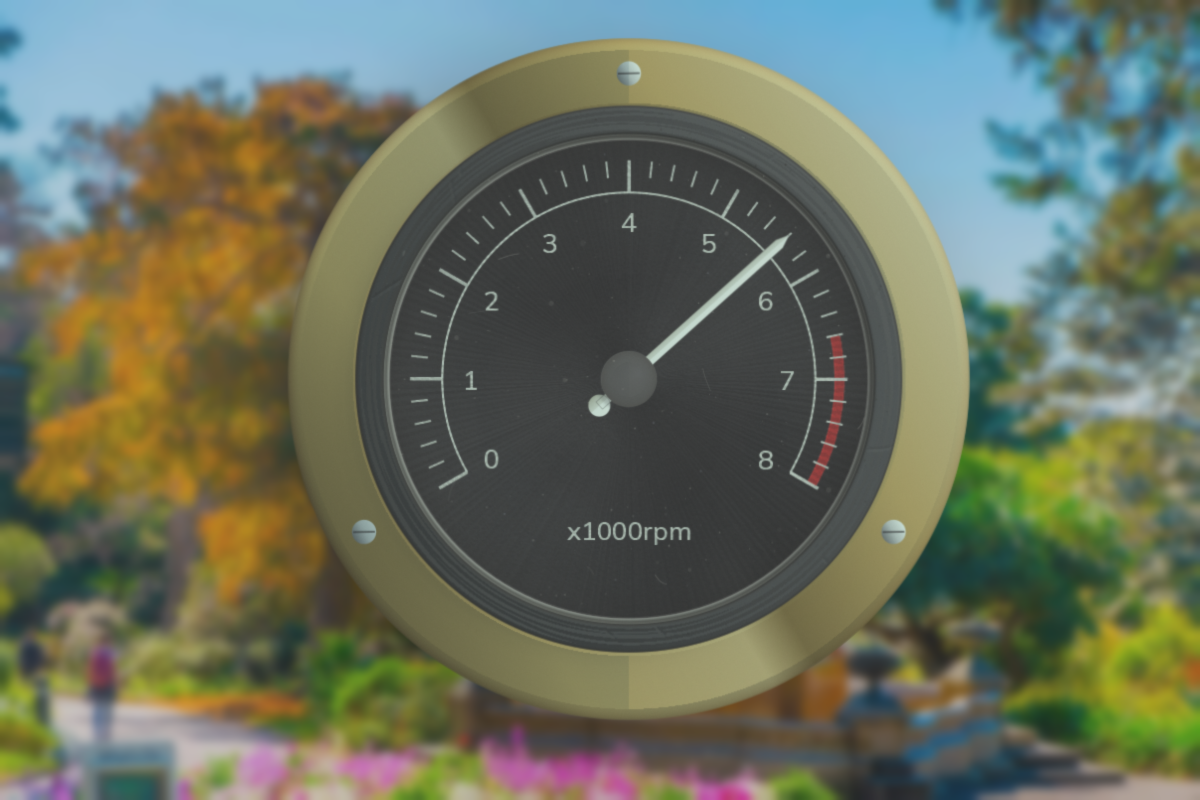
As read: 5600rpm
